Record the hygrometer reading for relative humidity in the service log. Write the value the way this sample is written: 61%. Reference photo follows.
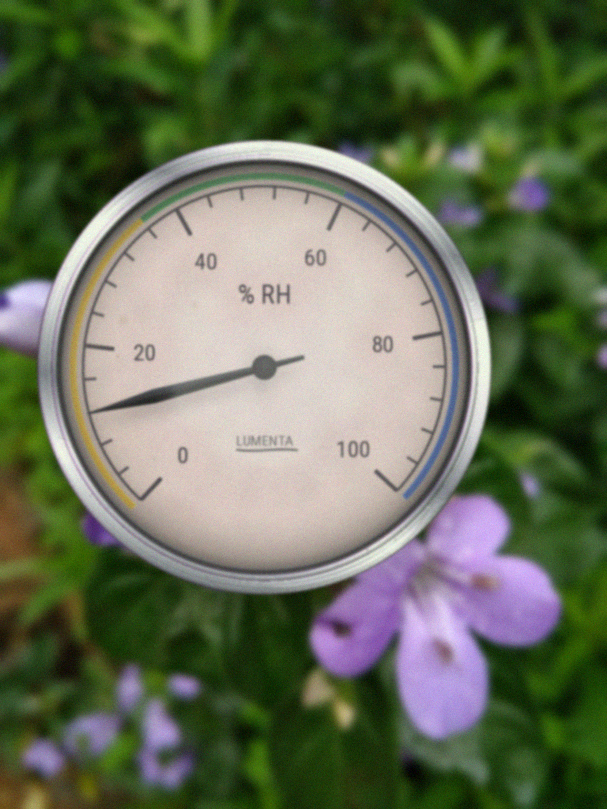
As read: 12%
